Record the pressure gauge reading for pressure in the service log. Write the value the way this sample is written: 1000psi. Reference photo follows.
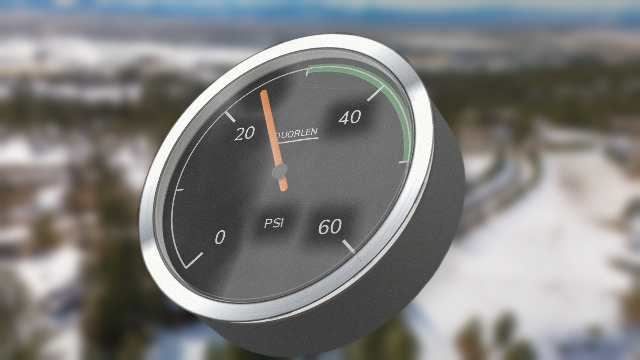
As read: 25psi
